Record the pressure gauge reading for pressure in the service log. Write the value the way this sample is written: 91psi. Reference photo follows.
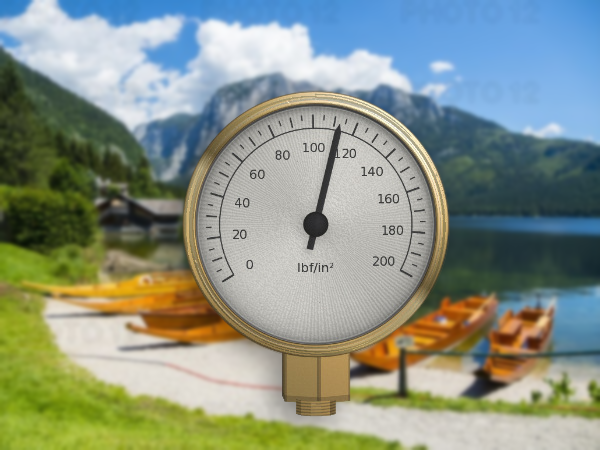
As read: 112.5psi
